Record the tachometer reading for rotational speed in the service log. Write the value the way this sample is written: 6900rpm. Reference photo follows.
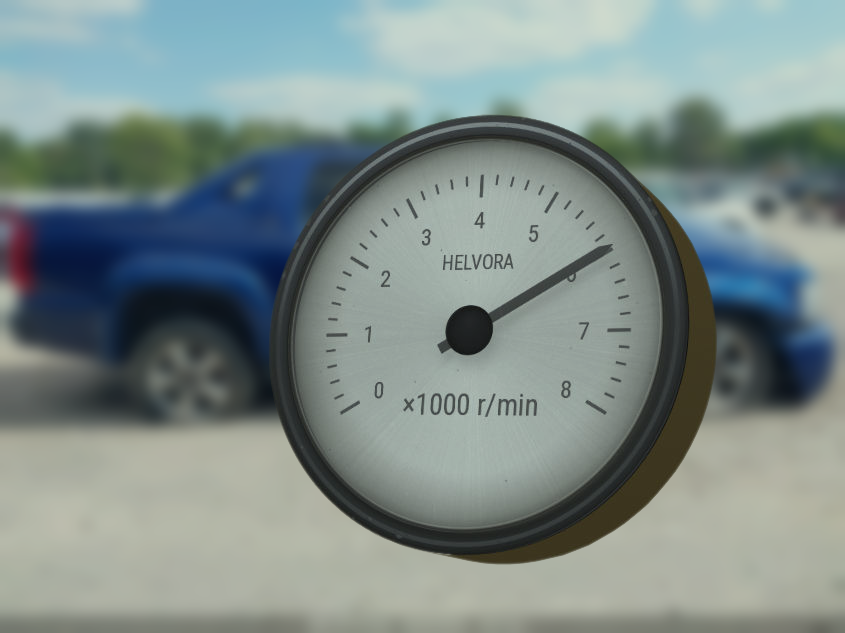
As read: 6000rpm
